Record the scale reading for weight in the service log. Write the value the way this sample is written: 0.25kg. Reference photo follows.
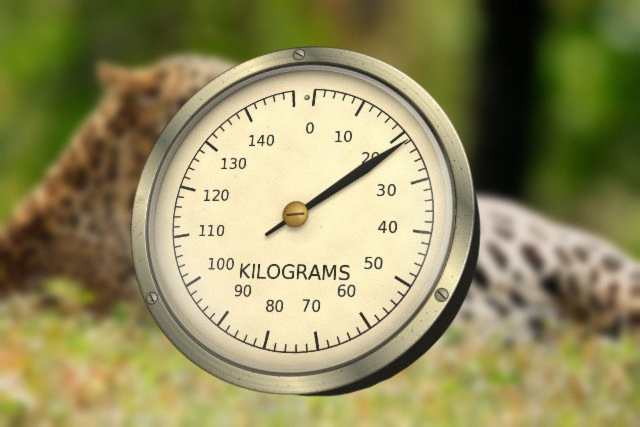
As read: 22kg
